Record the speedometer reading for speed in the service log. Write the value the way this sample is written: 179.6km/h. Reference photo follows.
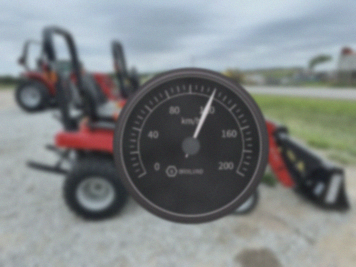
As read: 120km/h
